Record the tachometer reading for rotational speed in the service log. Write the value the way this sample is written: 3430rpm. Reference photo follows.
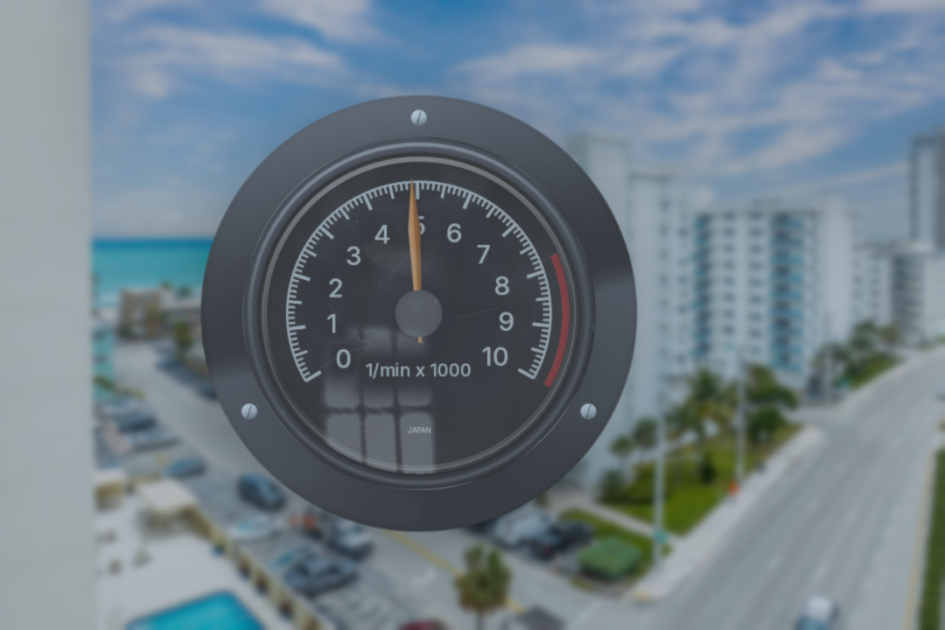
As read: 4900rpm
